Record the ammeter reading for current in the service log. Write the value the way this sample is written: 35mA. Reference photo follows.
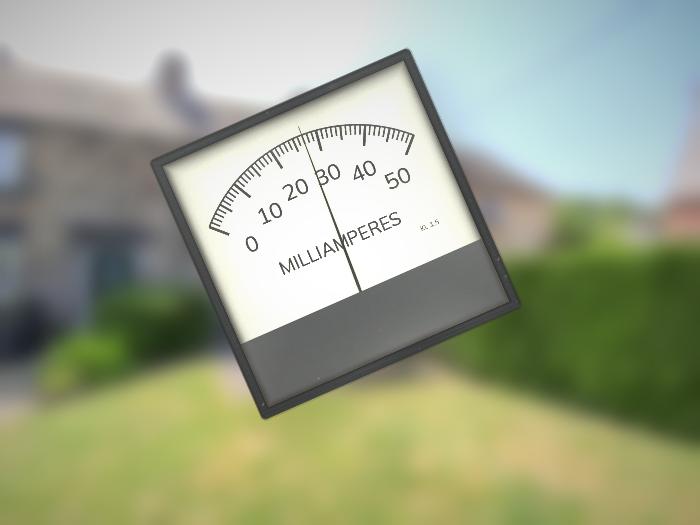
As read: 27mA
